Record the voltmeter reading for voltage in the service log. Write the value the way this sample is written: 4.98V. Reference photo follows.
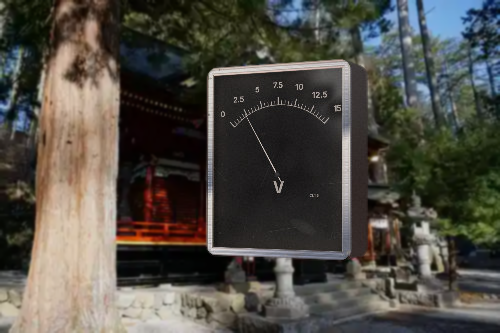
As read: 2.5V
